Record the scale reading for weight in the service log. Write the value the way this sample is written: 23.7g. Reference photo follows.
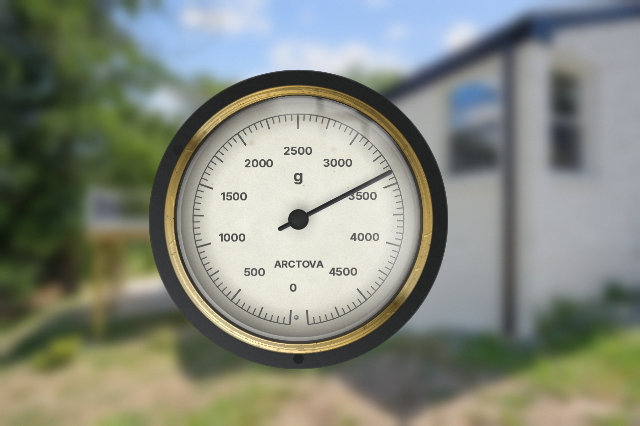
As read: 3400g
